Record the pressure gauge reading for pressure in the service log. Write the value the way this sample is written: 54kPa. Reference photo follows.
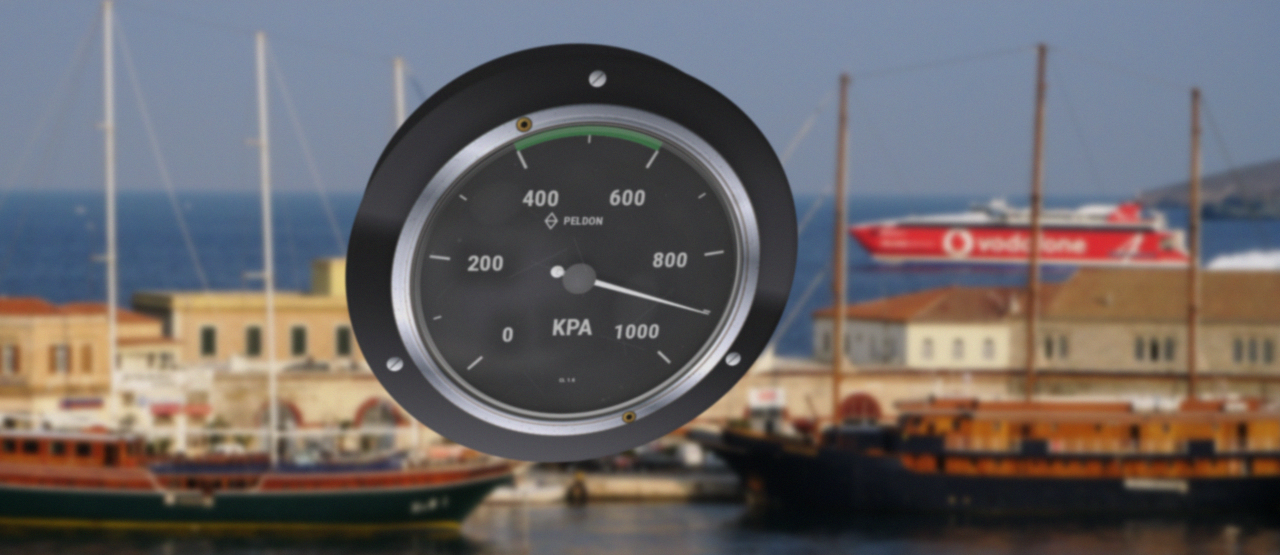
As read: 900kPa
